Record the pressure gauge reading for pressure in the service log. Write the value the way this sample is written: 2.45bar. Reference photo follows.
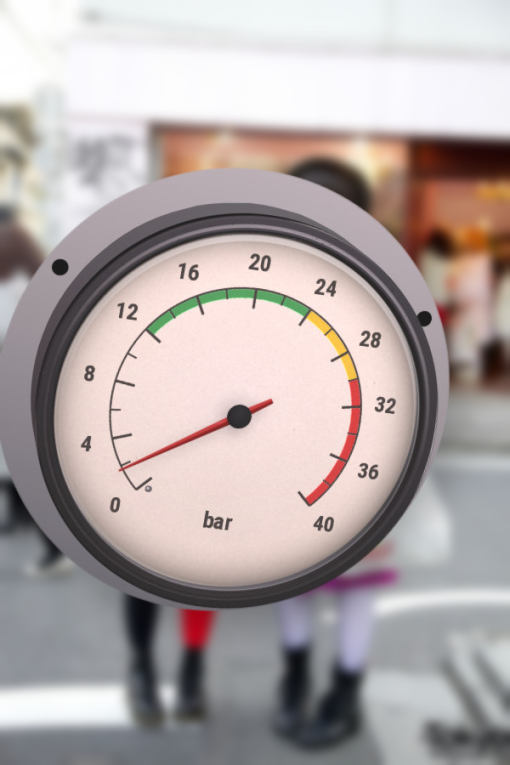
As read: 2bar
